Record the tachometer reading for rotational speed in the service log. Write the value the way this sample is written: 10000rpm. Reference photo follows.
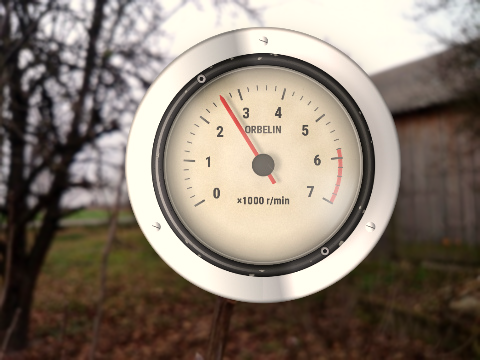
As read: 2600rpm
